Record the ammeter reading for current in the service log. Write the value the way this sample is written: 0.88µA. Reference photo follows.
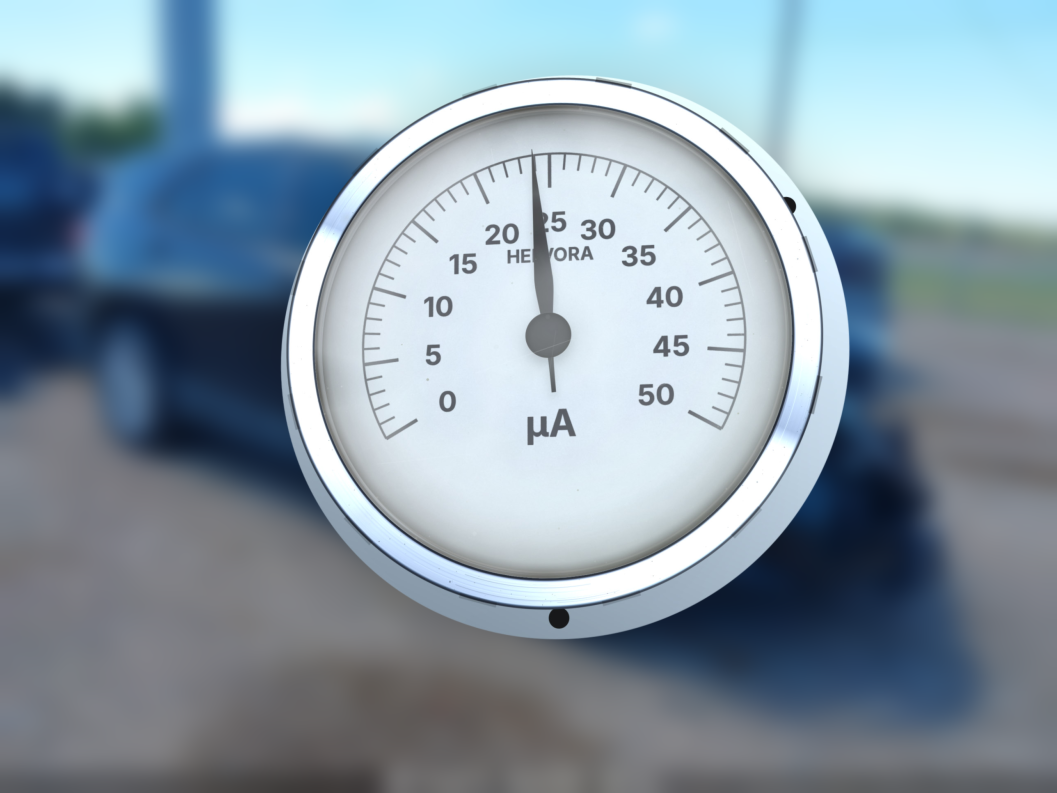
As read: 24µA
